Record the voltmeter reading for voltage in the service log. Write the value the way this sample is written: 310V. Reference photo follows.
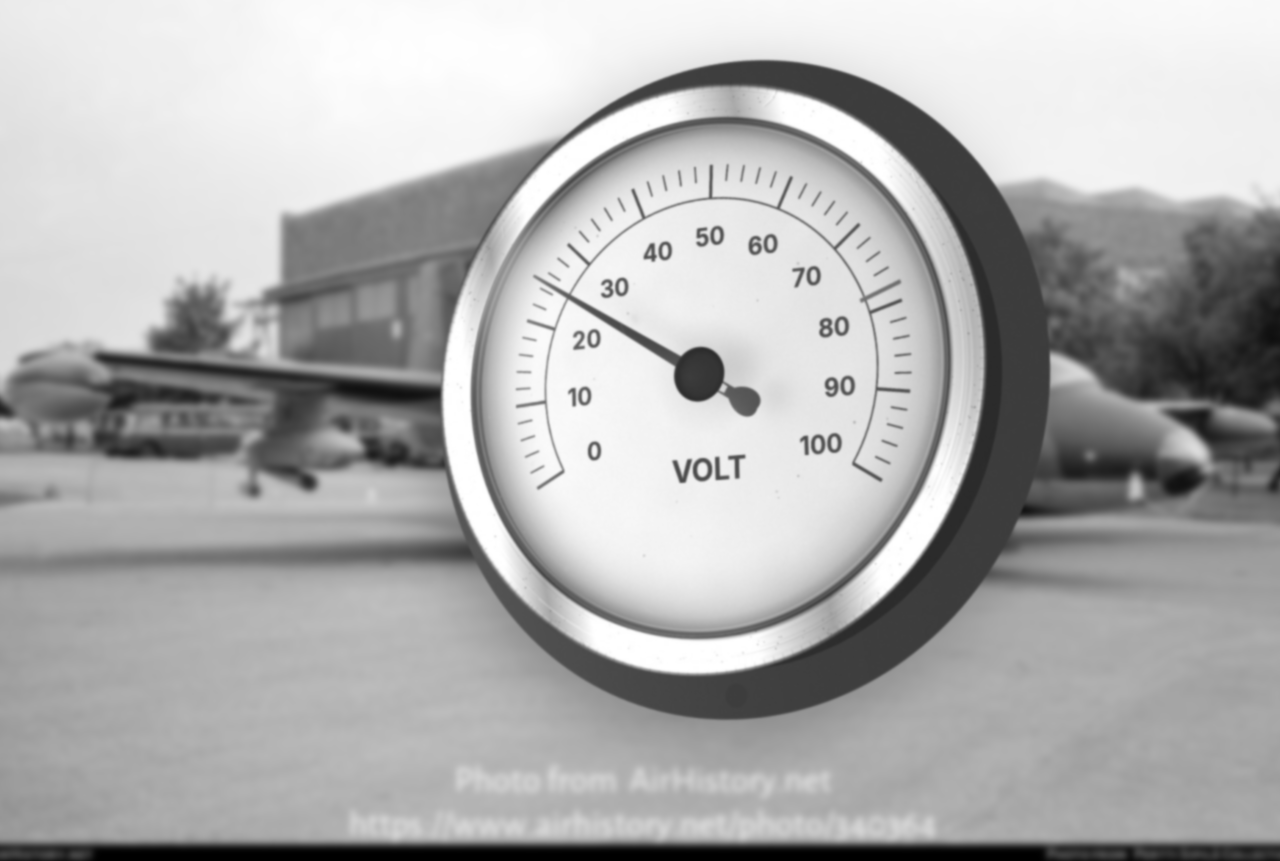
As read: 25V
